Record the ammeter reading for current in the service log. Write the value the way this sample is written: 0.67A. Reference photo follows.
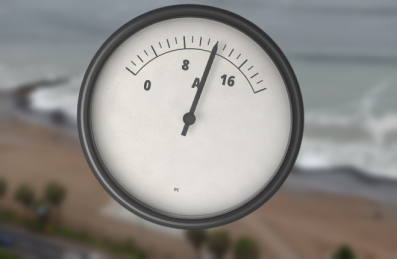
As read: 12A
